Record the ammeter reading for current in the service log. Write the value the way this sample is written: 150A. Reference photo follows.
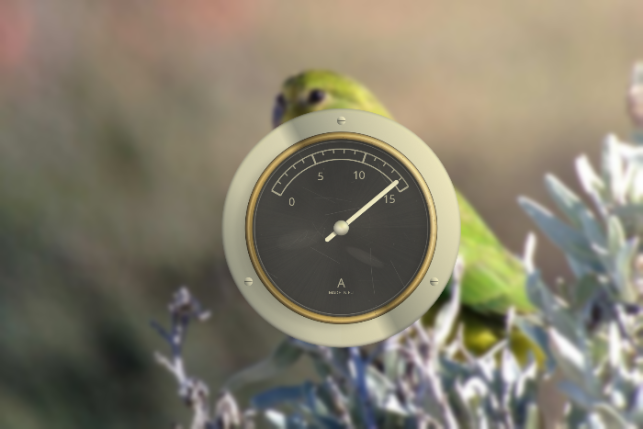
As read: 14A
